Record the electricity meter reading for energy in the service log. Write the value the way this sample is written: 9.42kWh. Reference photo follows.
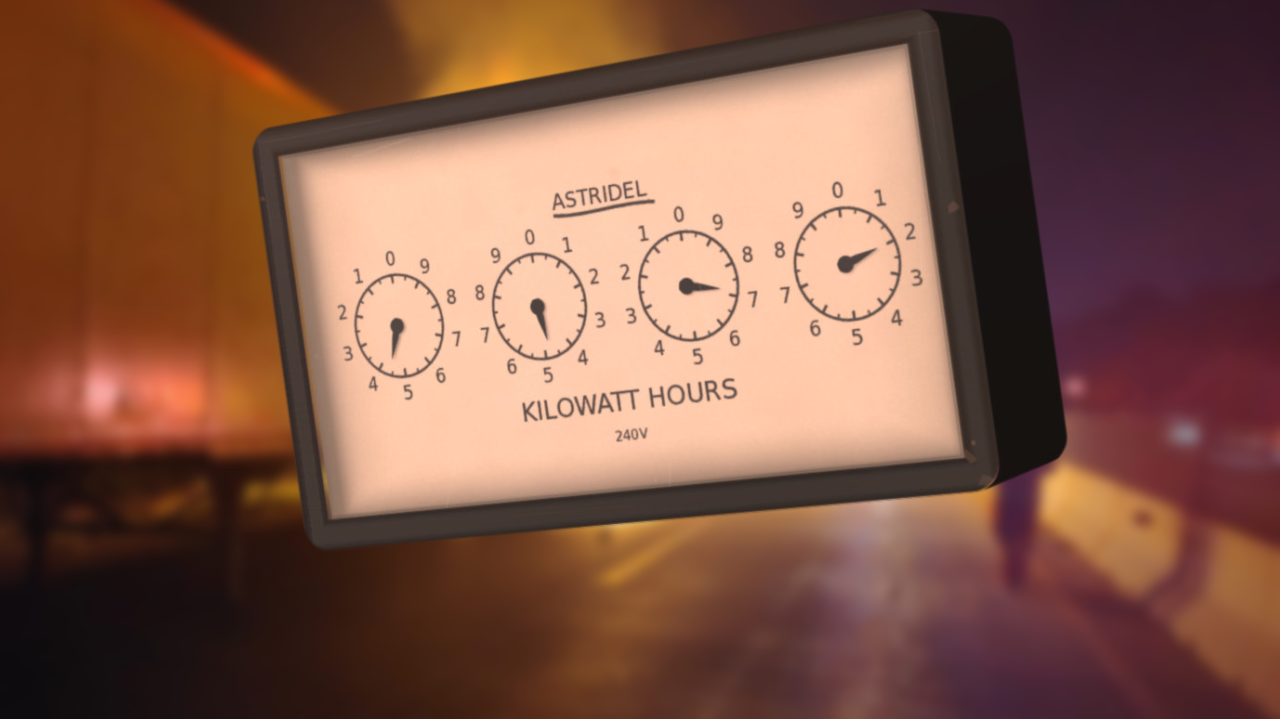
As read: 4472kWh
